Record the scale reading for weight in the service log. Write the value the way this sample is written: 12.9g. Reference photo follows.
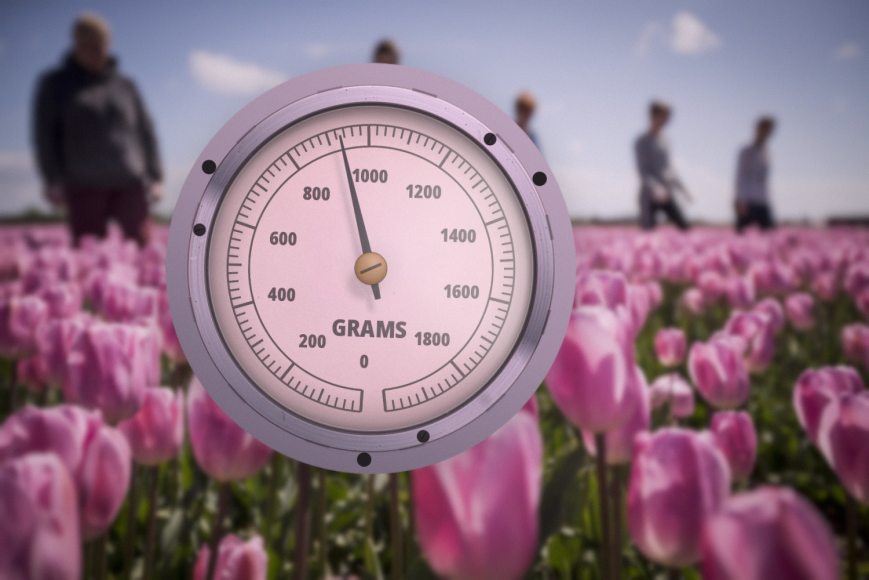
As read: 930g
